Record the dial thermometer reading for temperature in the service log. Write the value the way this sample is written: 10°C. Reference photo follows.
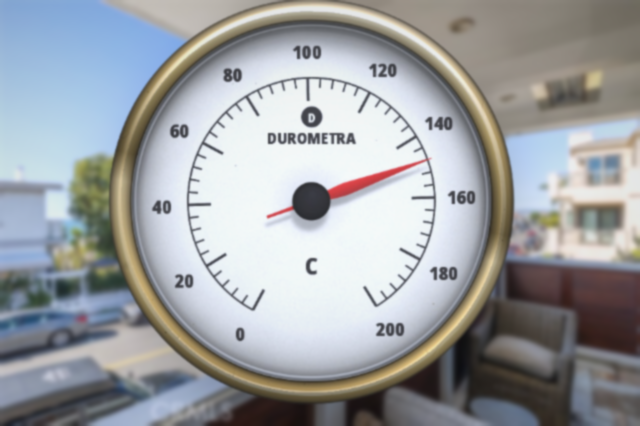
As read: 148°C
